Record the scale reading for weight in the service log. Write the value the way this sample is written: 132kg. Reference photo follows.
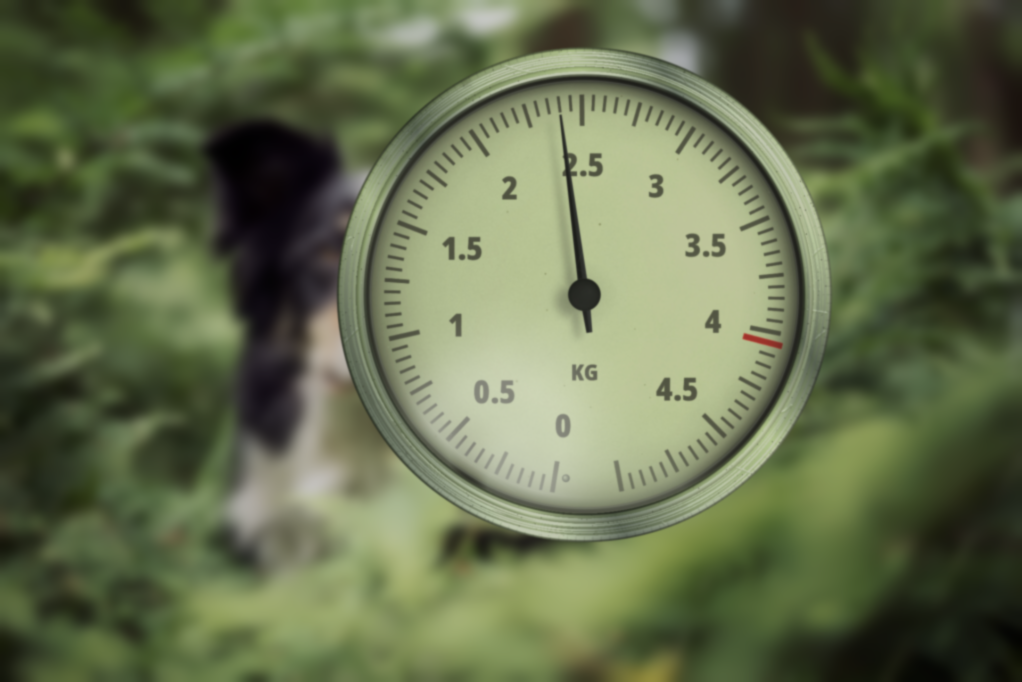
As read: 2.4kg
